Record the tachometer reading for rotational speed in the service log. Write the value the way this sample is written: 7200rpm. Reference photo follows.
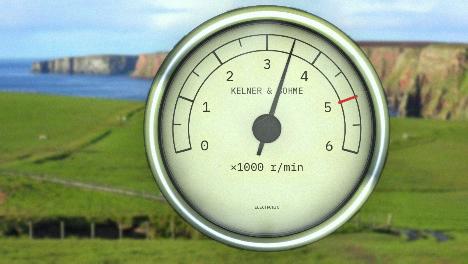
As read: 3500rpm
